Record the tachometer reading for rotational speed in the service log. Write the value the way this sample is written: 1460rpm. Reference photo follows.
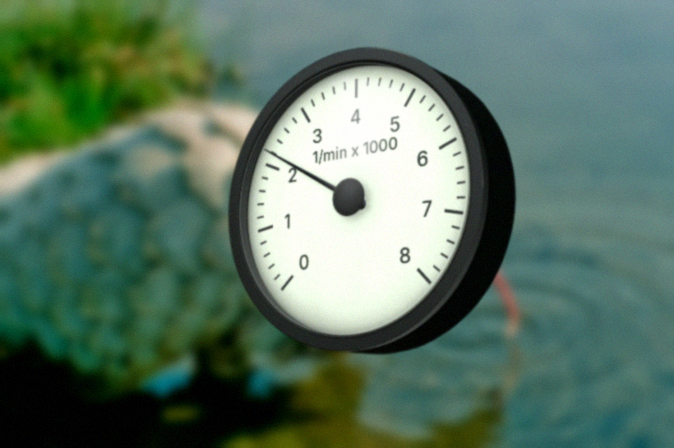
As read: 2200rpm
